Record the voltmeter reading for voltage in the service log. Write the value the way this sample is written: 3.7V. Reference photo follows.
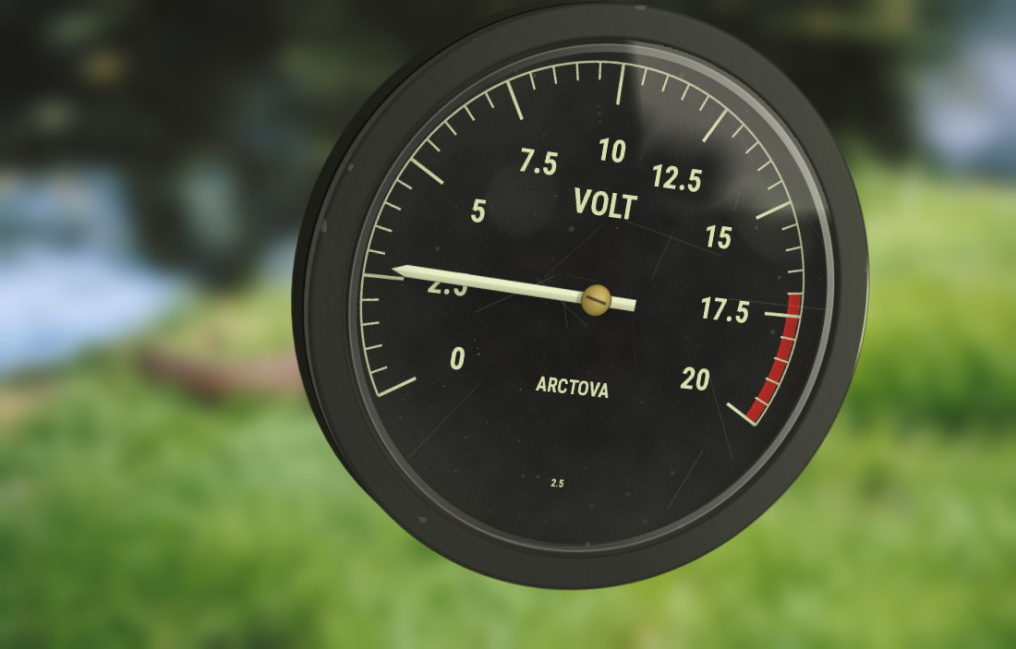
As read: 2.75V
